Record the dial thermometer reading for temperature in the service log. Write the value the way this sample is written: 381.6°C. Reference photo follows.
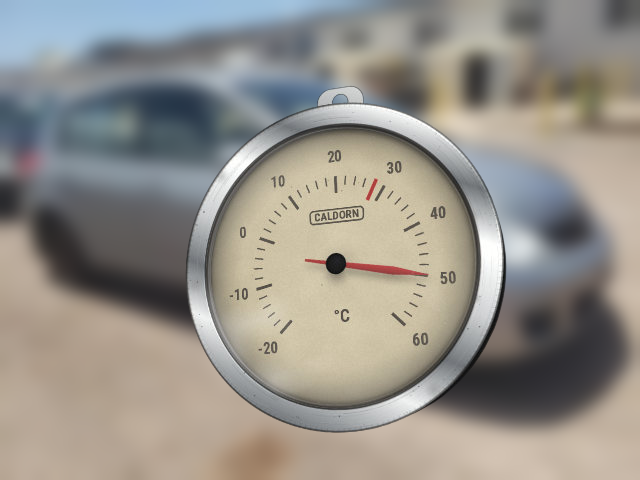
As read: 50°C
